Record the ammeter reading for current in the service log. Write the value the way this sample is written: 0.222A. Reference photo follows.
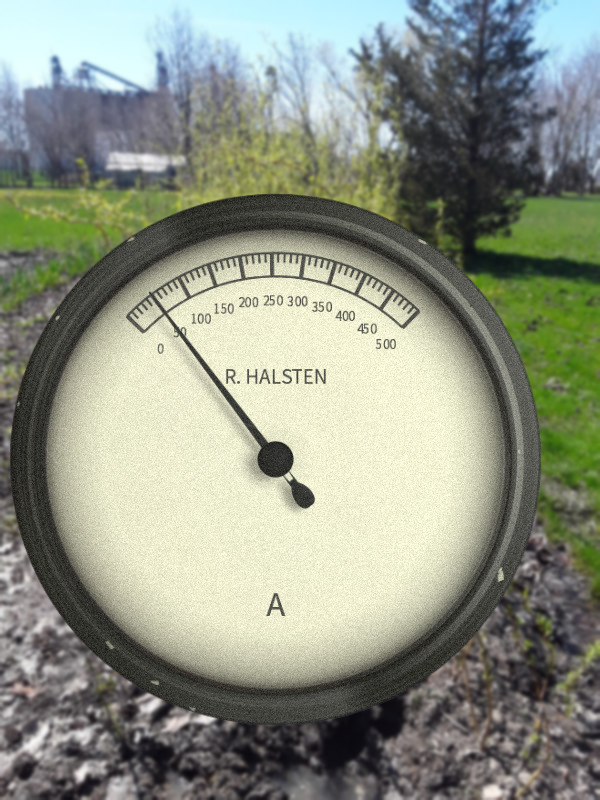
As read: 50A
